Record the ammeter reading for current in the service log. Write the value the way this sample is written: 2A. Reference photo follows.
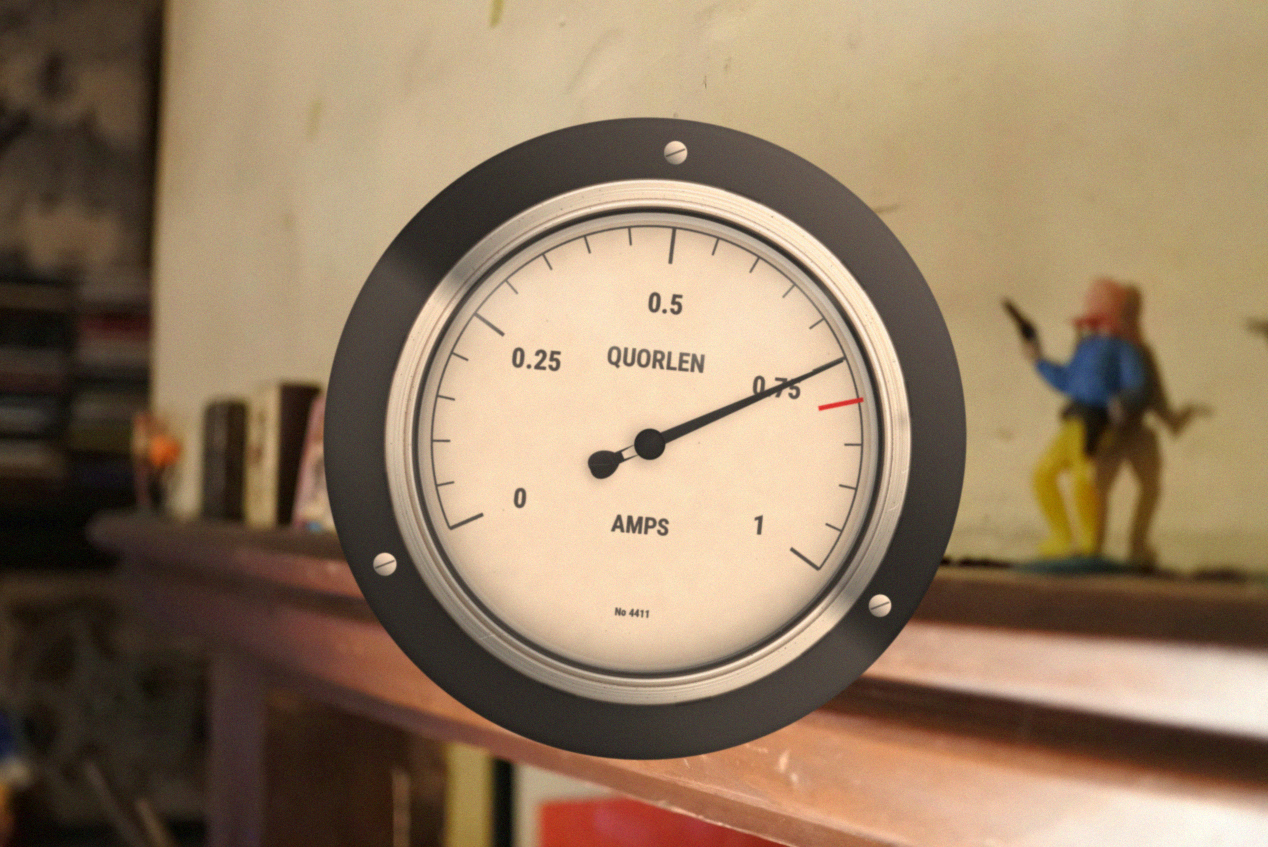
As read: 0.75A
